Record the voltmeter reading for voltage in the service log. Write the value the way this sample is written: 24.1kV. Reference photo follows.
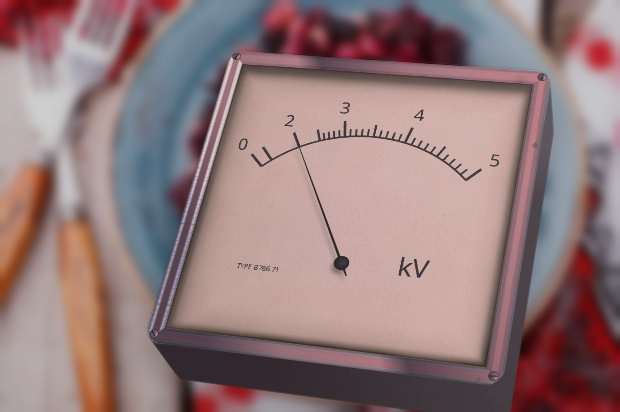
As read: 2kV
